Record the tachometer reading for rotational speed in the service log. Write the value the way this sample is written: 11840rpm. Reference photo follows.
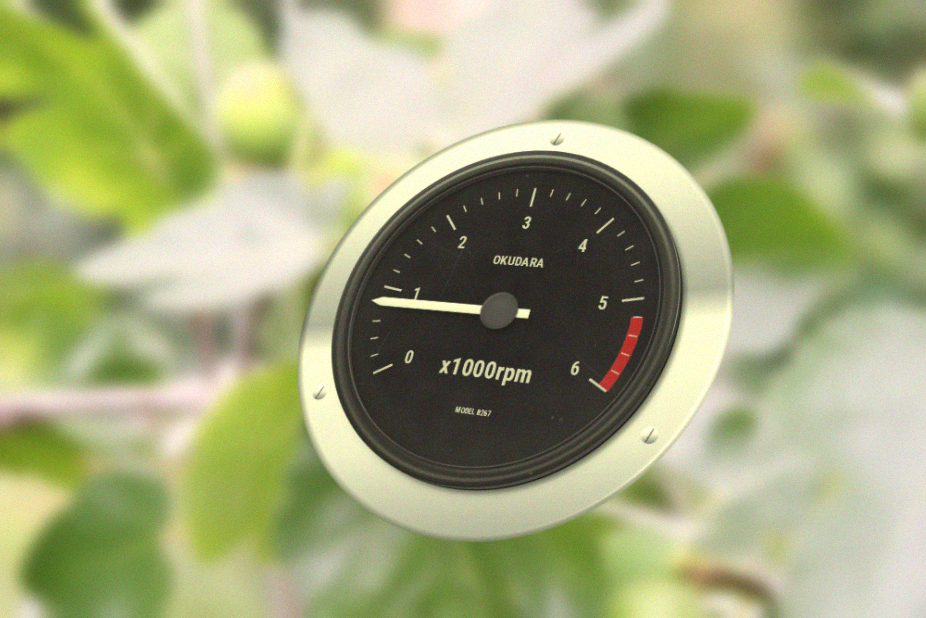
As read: 800rpm
